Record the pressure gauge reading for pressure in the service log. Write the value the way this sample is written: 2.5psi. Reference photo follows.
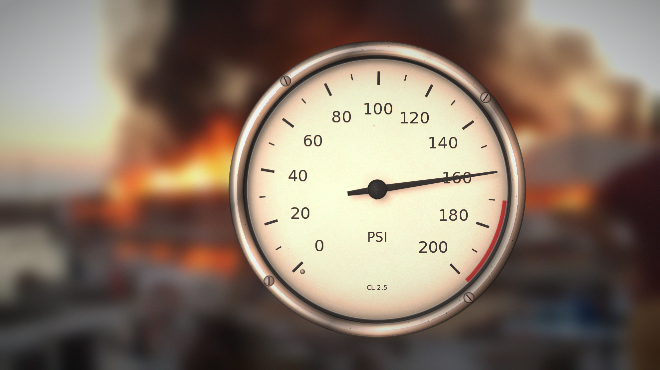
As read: 160psi
